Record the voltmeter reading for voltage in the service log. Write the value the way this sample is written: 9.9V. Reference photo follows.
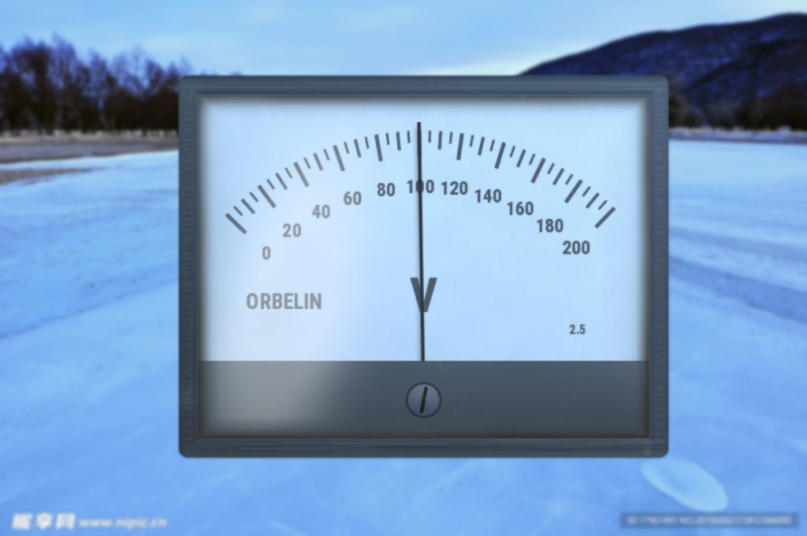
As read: 100V
